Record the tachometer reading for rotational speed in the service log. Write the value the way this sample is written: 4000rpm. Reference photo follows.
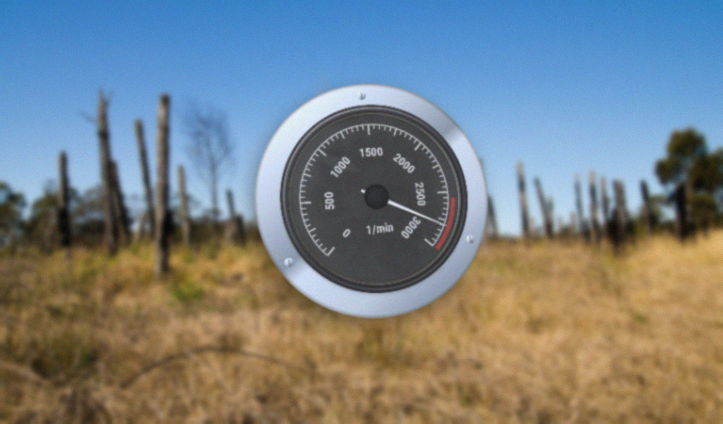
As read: 2800rpm
